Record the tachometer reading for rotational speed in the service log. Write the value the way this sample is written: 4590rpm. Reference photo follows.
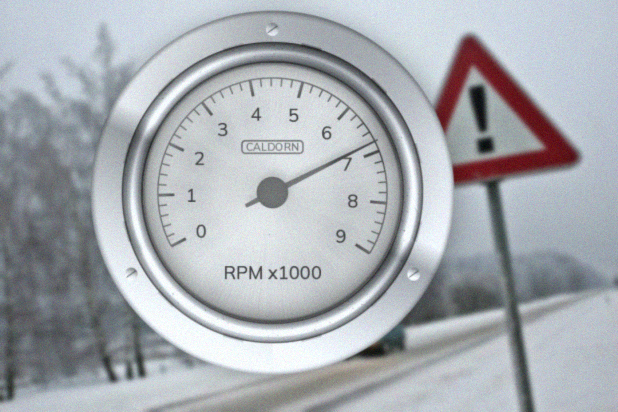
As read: 6800rpm
